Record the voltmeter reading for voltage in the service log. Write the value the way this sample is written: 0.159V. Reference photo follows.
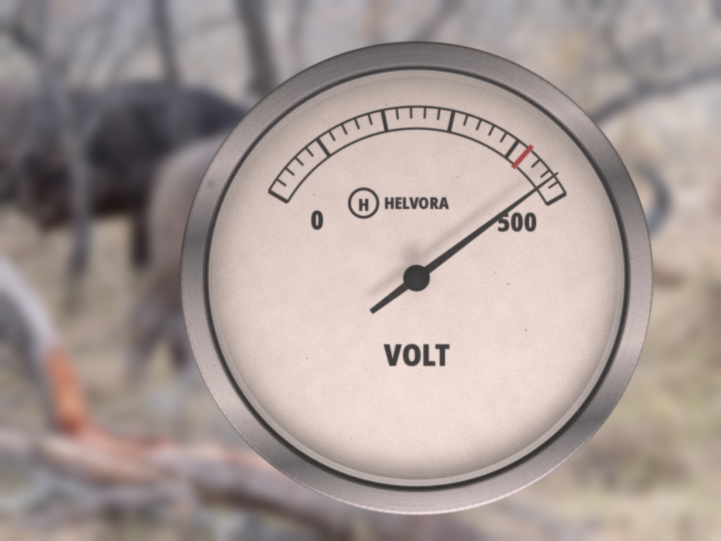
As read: 470V
